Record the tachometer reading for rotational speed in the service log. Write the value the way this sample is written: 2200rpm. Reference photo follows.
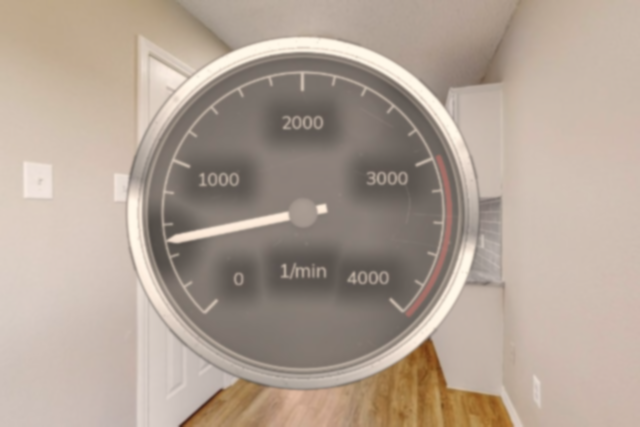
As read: 500rpm
